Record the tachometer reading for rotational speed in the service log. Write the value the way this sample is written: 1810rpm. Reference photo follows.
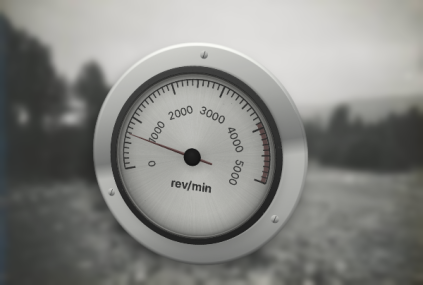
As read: 700rpm
